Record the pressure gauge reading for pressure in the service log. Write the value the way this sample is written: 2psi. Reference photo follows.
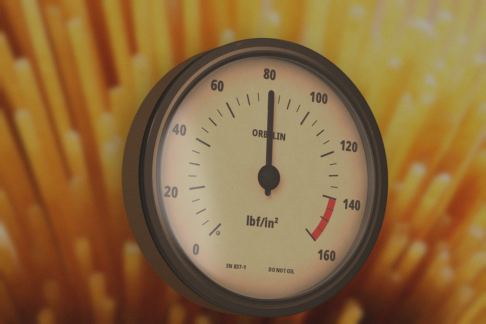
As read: 80psi
